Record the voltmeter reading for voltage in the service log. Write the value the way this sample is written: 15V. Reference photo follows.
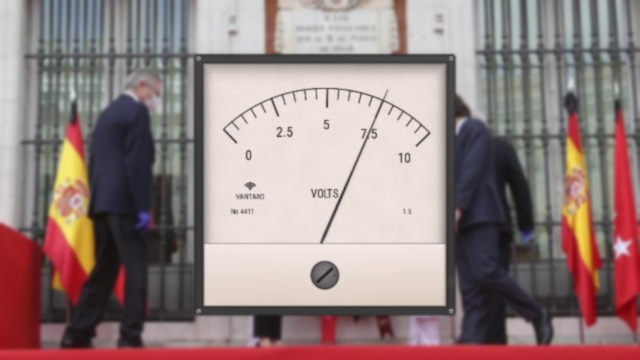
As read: 7.5V
